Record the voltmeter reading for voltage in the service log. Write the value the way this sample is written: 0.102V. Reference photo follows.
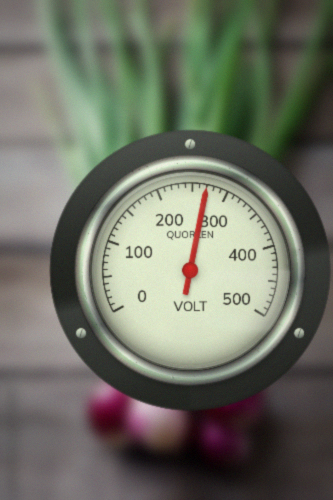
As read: 270V
